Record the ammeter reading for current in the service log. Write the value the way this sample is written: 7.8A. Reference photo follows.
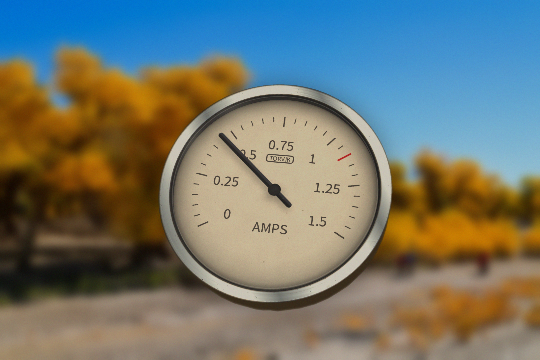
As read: 0.45A
